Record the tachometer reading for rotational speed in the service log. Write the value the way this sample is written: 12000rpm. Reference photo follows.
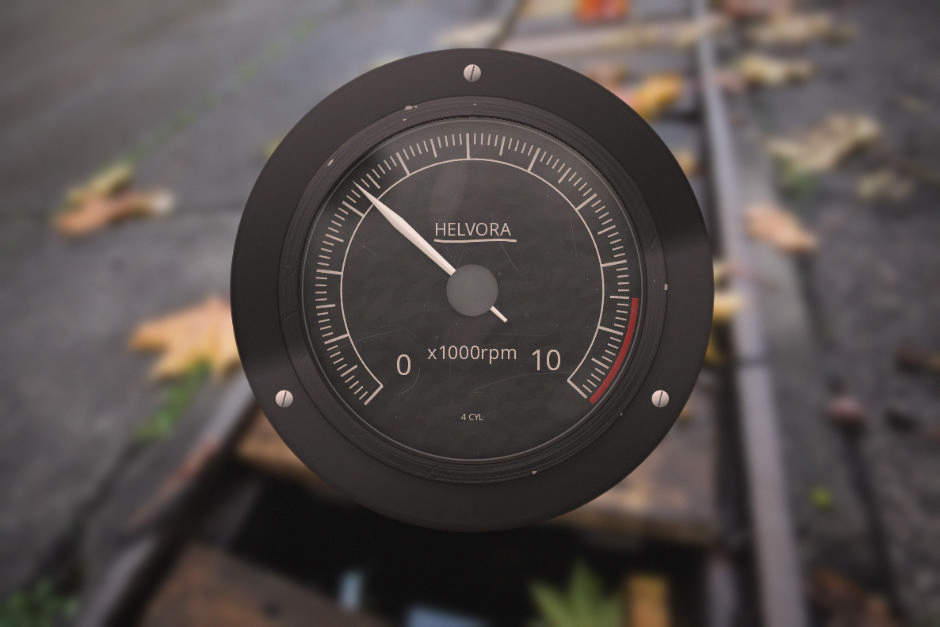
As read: 3300rpm
